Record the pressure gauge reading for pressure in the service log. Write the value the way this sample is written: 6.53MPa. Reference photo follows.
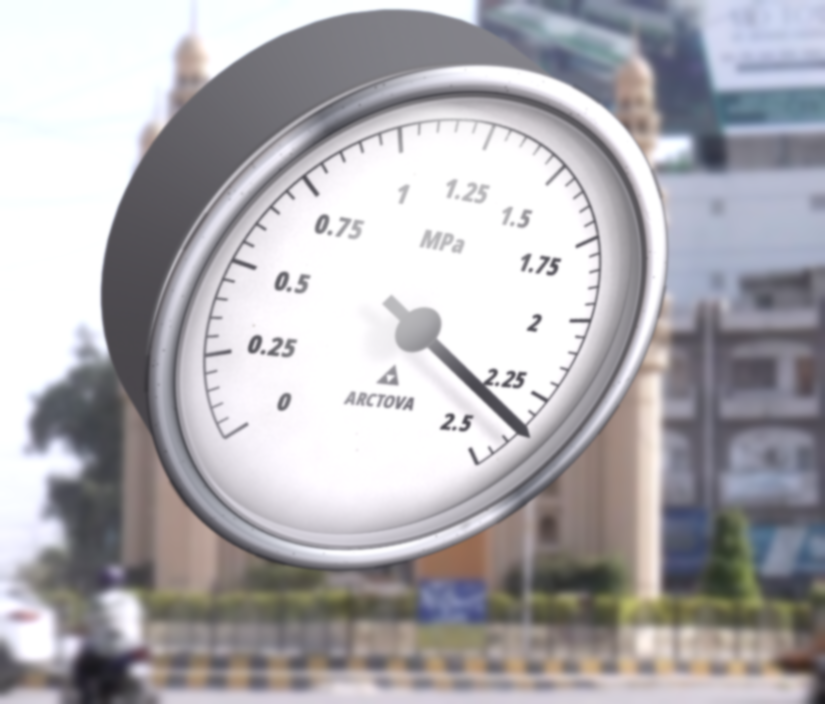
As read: 2.35MPa
